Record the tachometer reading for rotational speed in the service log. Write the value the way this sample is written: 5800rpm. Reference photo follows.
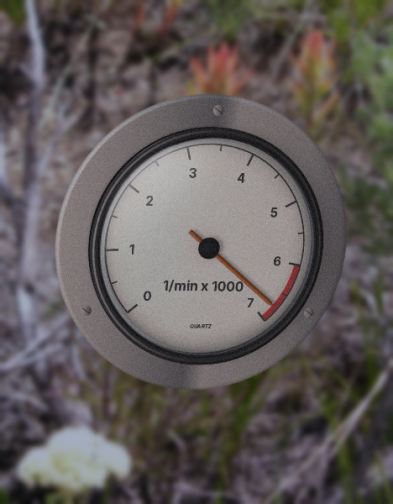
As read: 6750rpm
